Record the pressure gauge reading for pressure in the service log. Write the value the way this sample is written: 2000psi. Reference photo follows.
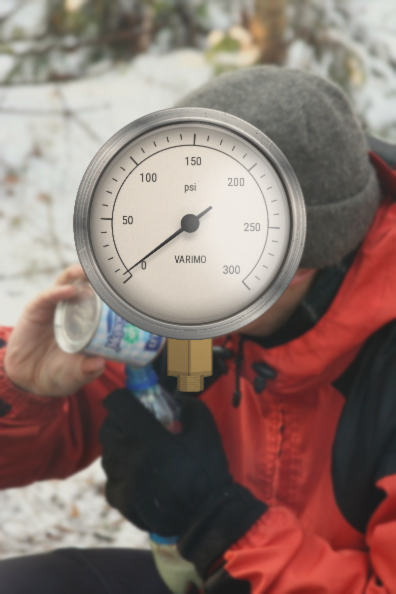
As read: 5psi
